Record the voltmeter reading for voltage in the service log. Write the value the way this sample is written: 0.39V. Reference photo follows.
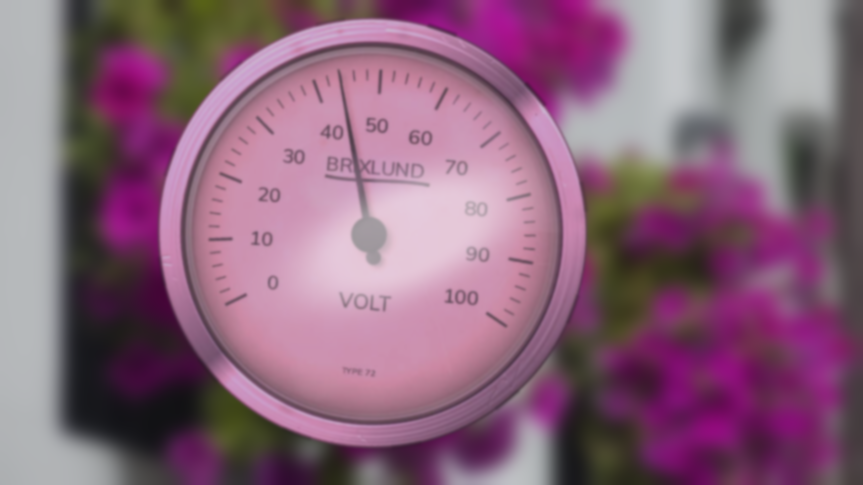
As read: 44V
